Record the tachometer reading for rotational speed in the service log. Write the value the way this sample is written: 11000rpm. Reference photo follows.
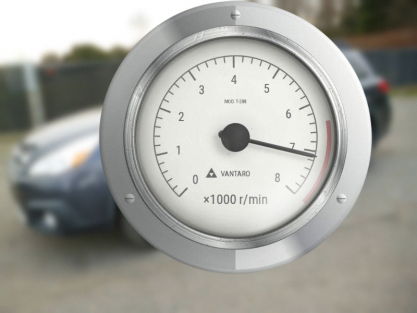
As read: 7100rpm
